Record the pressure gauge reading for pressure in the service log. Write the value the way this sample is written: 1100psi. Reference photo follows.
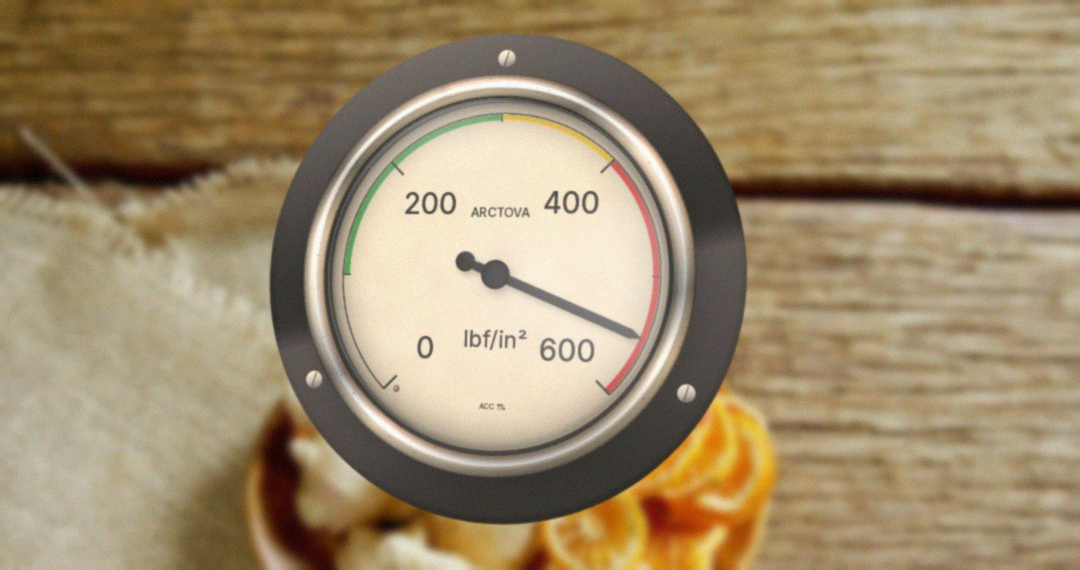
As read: 550psi
